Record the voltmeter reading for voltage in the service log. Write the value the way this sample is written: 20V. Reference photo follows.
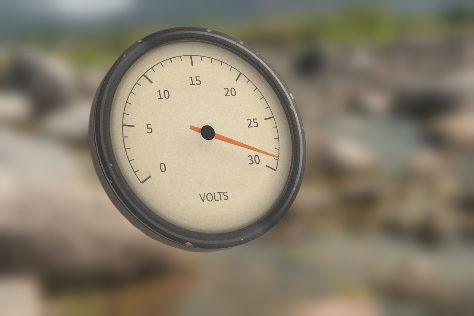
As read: 29V
